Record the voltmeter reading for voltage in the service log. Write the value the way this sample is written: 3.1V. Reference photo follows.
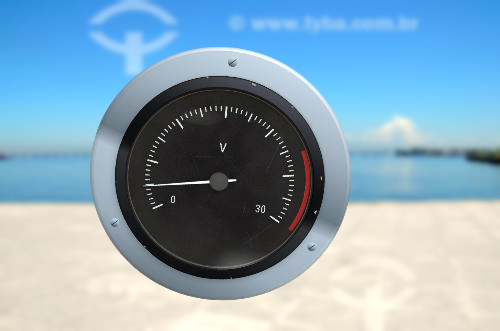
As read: 2.5V
